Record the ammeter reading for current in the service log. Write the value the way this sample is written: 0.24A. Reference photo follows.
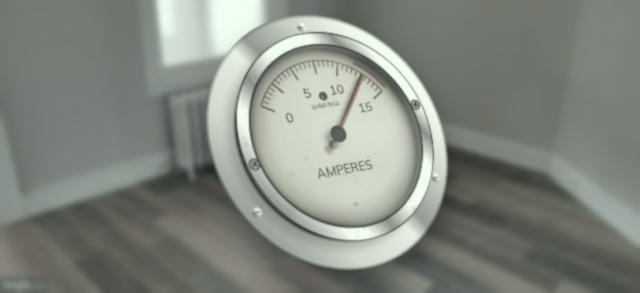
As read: 12.5A
